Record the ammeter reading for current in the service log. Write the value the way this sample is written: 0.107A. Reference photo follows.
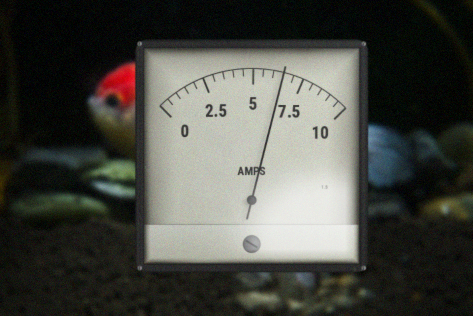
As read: 6.5A
